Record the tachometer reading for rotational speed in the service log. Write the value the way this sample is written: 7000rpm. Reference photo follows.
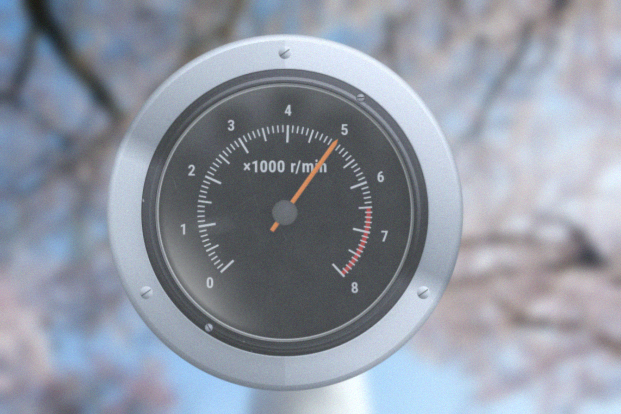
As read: 5000rpm
